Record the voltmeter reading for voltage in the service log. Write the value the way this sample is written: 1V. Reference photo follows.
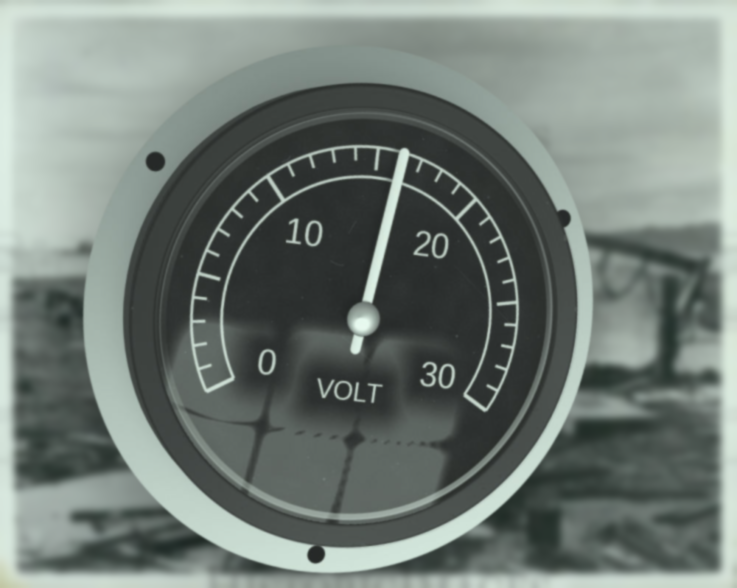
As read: 16V
